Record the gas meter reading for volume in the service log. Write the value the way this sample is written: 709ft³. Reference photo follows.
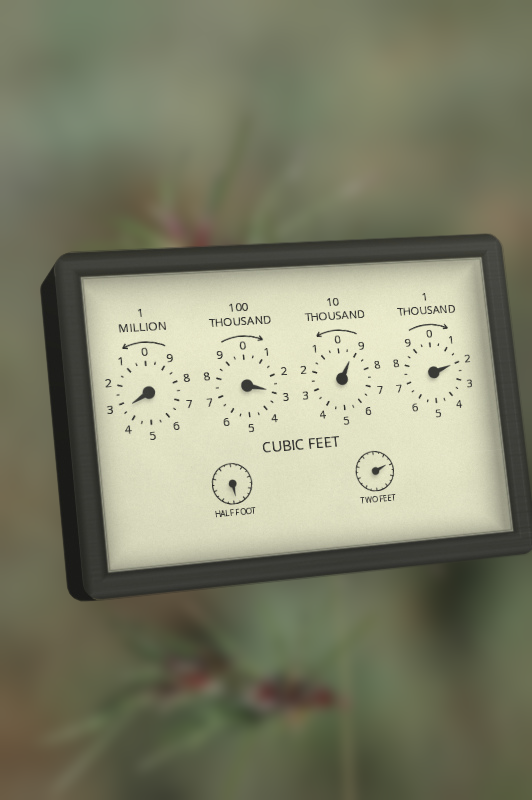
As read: 329200ft³
